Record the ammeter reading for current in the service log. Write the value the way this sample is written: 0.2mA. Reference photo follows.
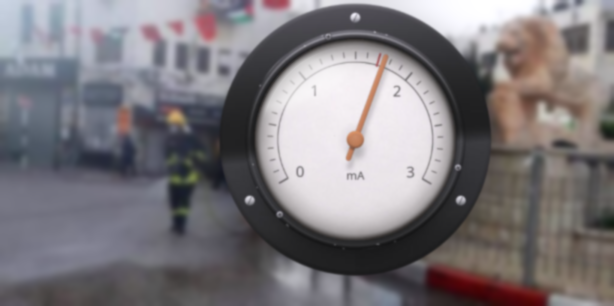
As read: 1.75mA
